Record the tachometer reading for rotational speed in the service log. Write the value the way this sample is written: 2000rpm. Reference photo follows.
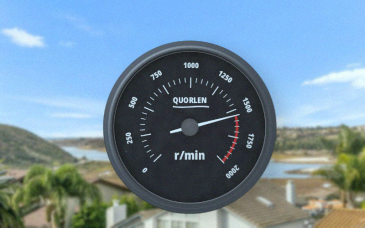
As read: 1550rpm
